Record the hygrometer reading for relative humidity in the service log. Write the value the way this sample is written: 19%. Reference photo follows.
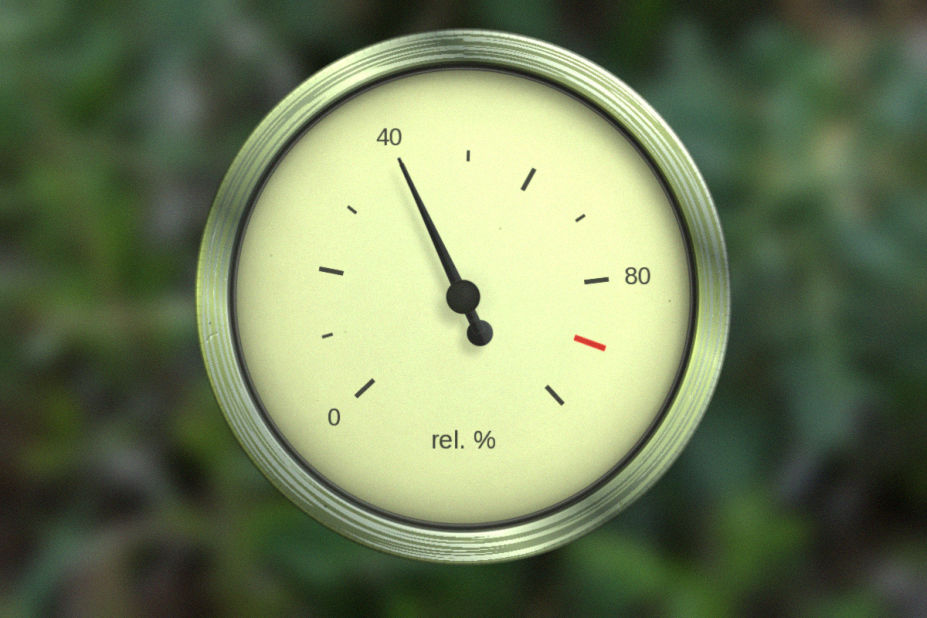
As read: 40%
